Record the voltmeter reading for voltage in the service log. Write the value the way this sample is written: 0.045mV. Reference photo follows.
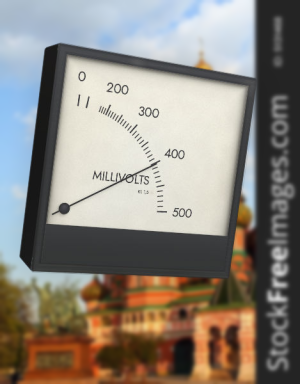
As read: 400mV
